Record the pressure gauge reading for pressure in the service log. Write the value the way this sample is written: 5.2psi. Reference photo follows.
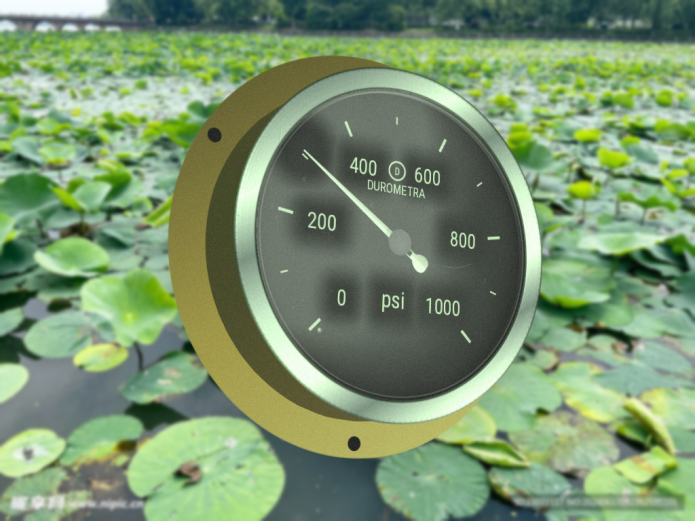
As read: 300psi
